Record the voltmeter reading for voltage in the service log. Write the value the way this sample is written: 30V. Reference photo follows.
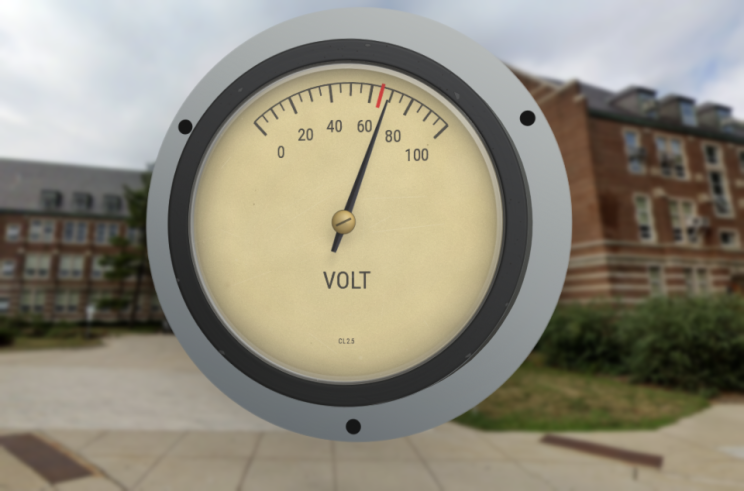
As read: 70V
